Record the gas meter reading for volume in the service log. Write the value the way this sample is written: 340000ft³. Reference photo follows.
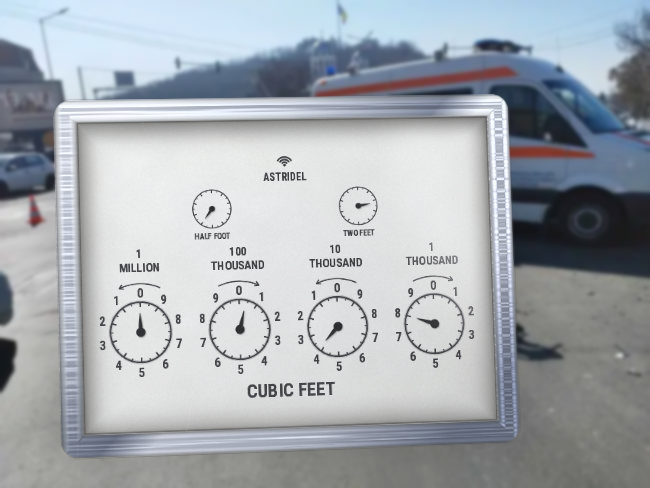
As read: 3800ft³
